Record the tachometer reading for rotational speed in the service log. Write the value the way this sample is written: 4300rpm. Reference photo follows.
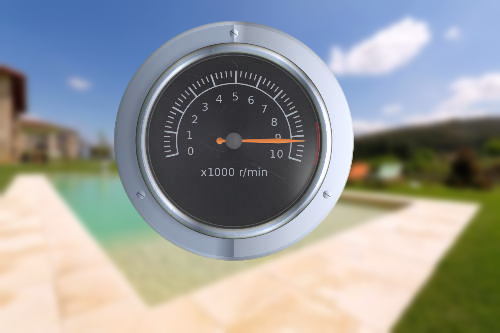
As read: 9200rpm
